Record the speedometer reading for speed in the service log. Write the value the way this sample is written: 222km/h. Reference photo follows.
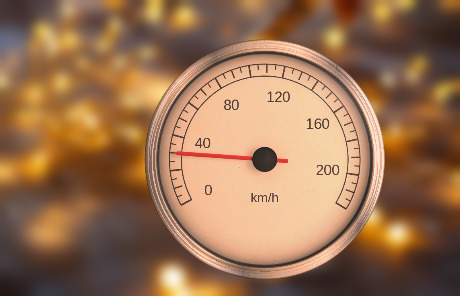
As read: 30km/h
